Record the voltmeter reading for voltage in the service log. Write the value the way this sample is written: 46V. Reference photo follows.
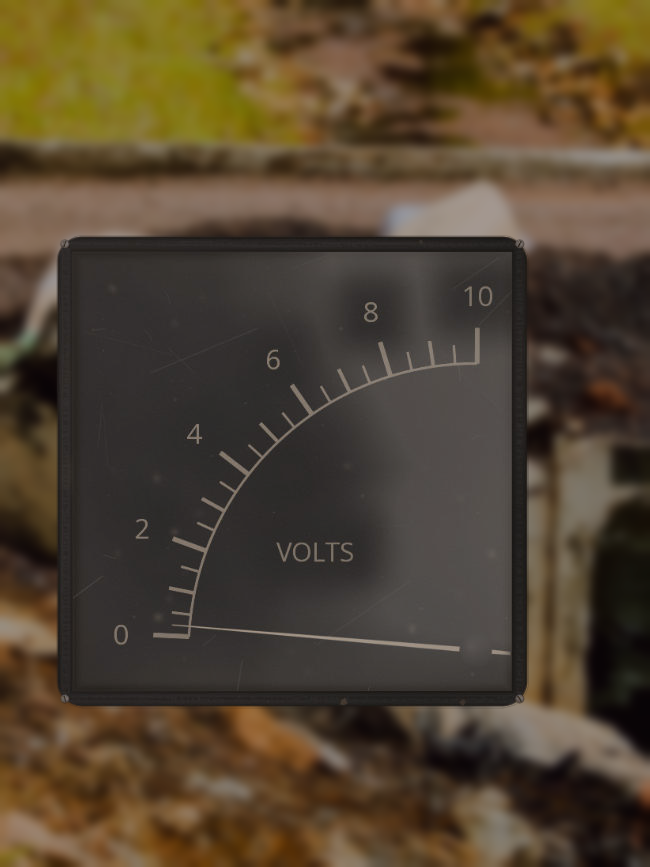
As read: 0.25V
